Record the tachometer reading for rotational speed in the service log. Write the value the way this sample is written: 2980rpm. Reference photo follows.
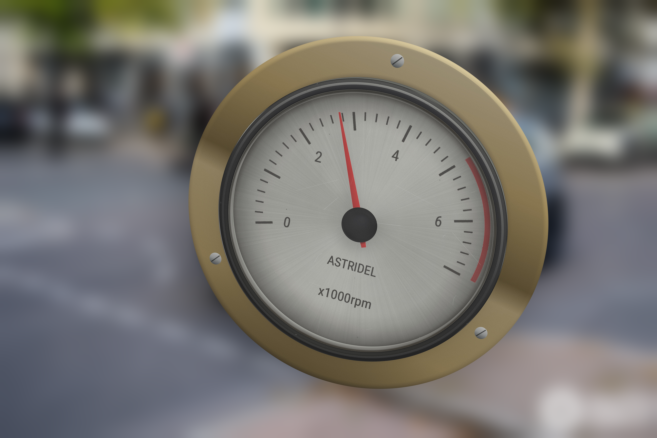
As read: 2800rpm
